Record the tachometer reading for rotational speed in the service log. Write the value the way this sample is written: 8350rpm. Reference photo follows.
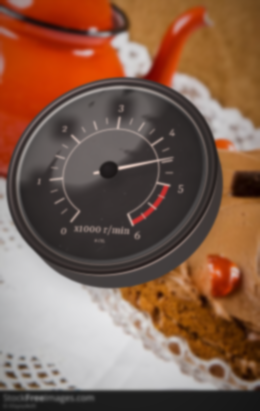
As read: 4500rpm
